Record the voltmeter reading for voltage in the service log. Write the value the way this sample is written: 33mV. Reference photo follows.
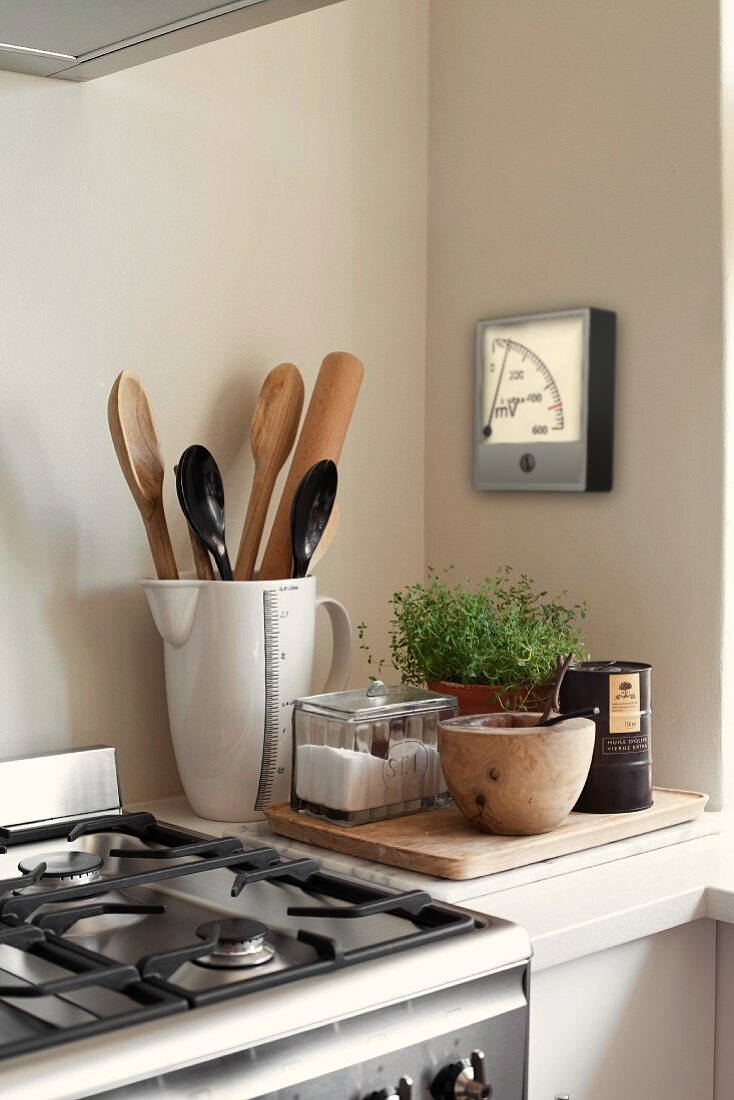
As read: 100mV
